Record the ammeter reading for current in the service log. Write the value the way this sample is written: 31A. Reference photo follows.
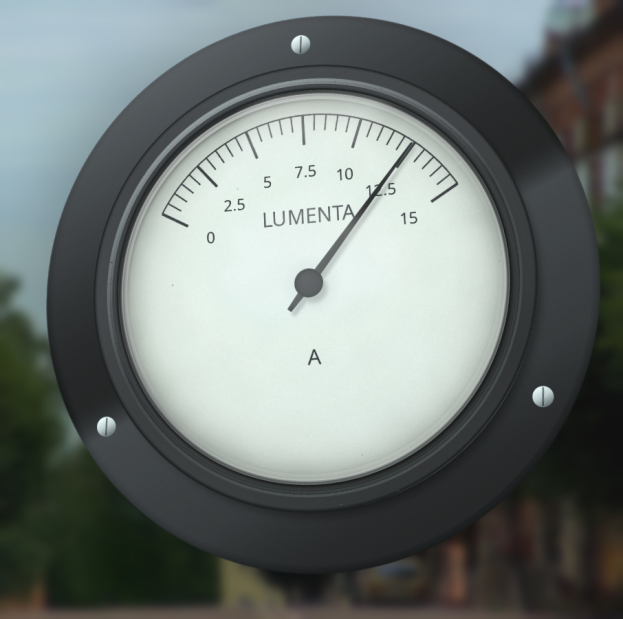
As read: 12.5A
